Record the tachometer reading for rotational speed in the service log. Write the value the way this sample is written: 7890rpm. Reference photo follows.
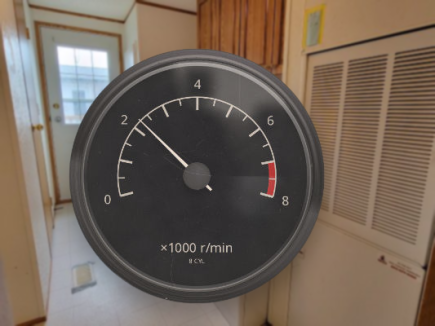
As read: 2250rpm
